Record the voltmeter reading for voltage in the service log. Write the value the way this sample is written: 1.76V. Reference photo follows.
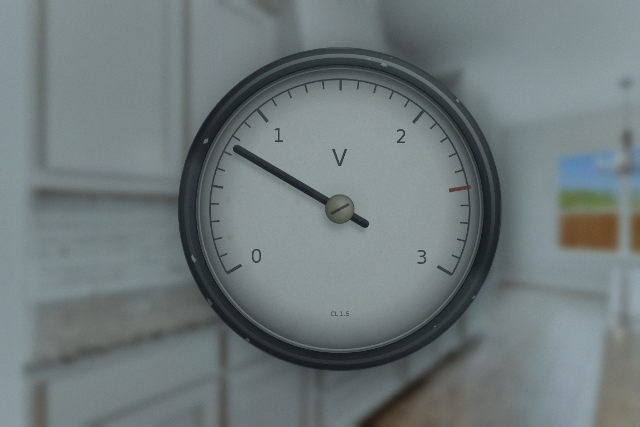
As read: 0.75V
